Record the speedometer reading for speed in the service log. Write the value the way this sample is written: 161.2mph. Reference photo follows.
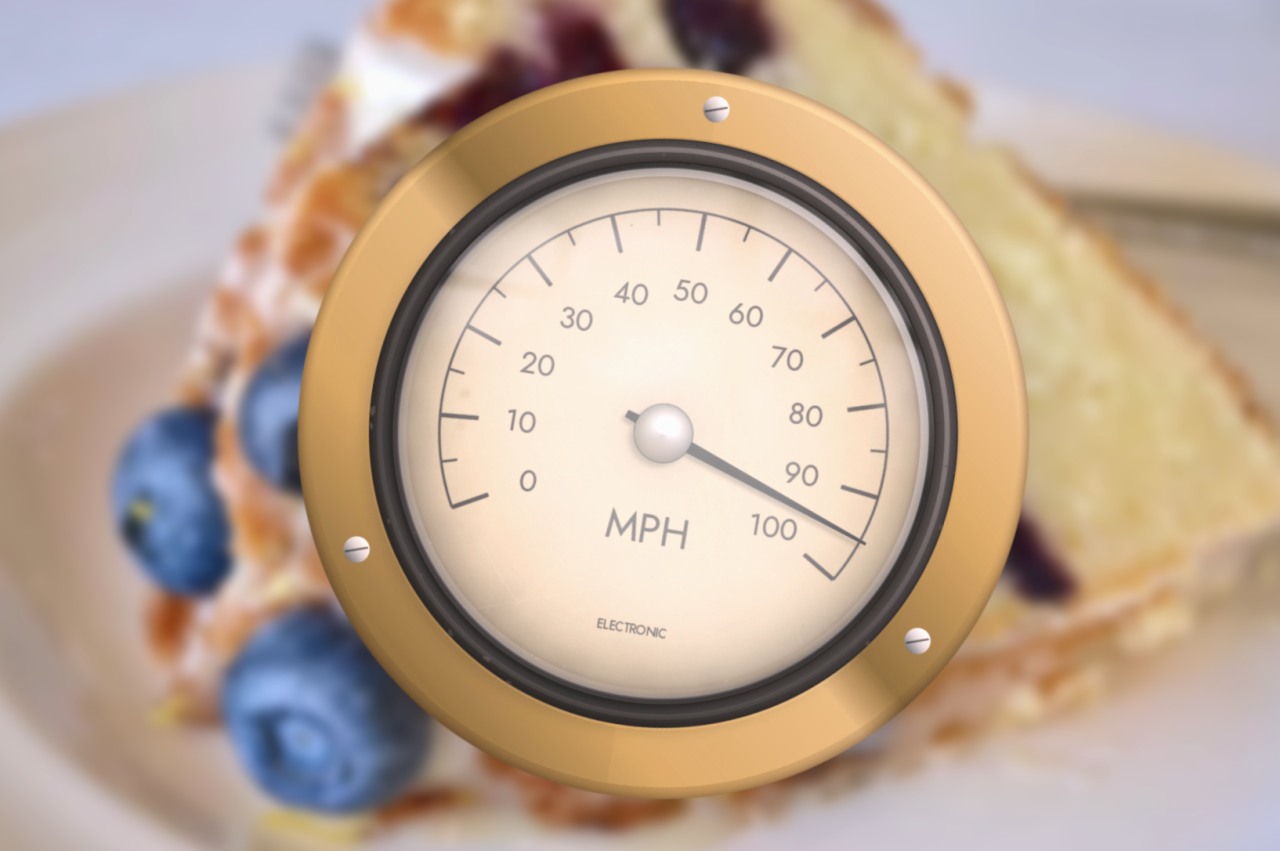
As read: 95mph
